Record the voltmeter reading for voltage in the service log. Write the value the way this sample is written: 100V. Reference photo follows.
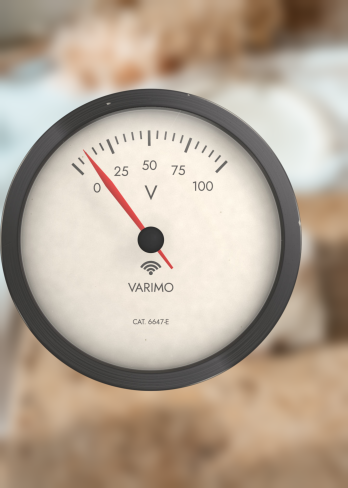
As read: 10V
